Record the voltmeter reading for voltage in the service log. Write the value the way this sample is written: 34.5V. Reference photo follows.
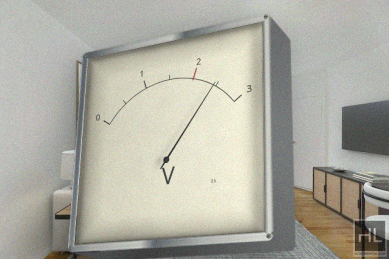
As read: 2.5V
